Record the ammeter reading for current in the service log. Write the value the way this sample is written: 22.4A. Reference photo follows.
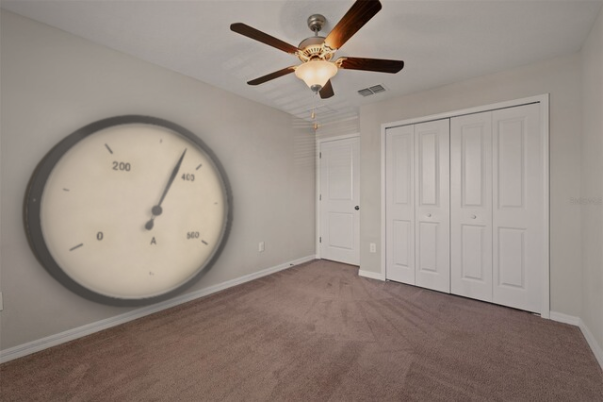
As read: 350A
